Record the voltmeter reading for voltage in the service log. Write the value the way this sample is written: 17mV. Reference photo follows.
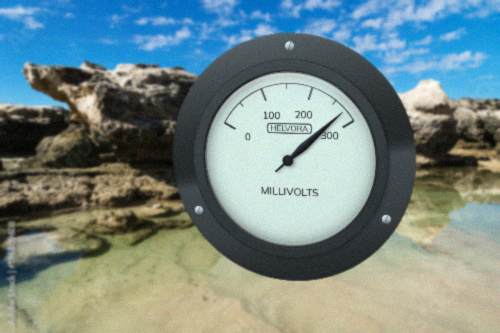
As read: 275mV
